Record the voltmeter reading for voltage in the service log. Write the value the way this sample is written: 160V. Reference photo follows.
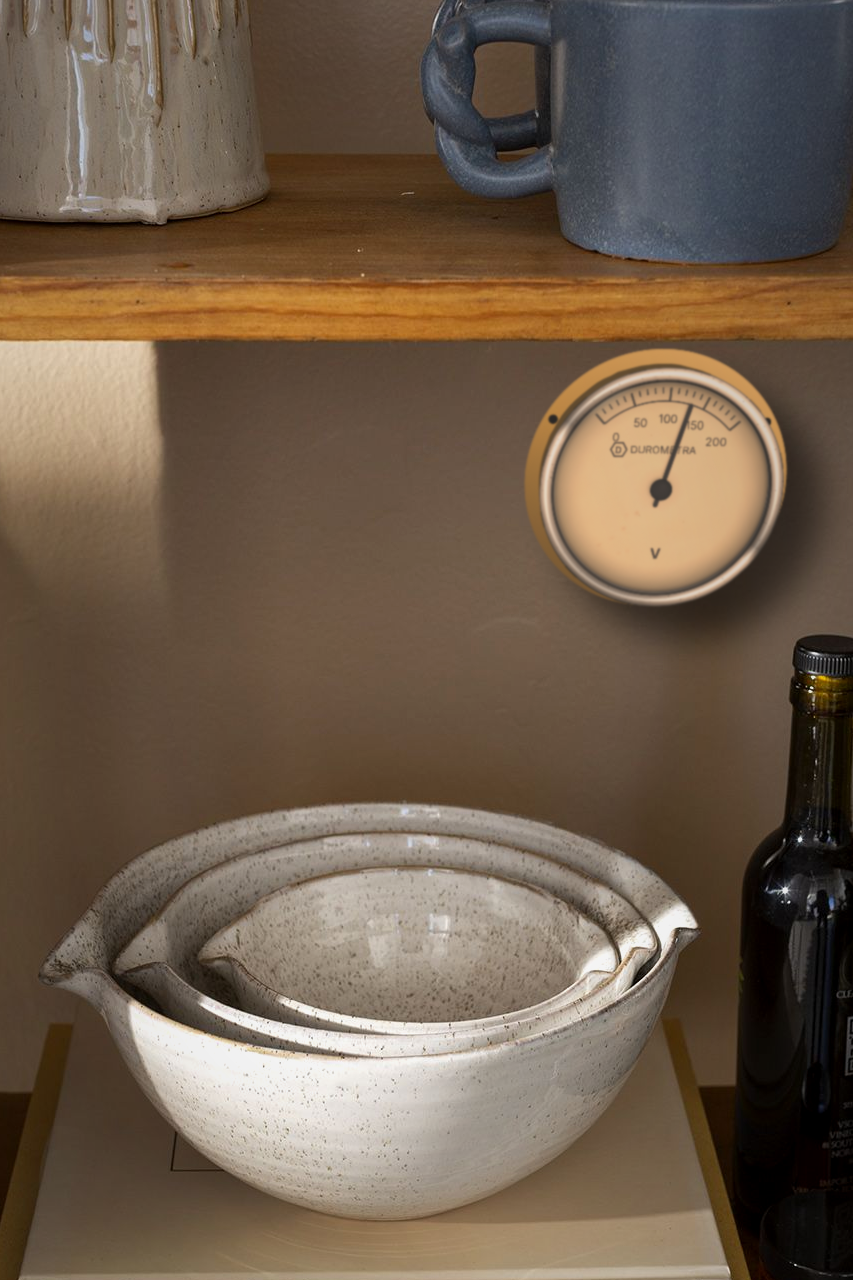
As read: 130V
